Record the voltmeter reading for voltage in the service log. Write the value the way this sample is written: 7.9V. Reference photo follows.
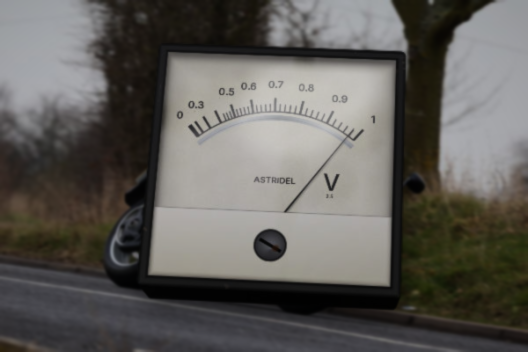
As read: 0.98V
